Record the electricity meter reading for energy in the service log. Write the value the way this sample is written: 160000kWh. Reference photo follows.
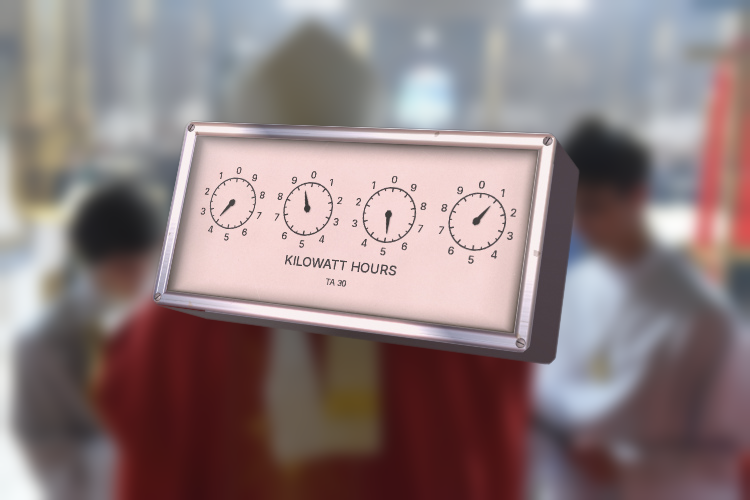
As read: 3951kWh
